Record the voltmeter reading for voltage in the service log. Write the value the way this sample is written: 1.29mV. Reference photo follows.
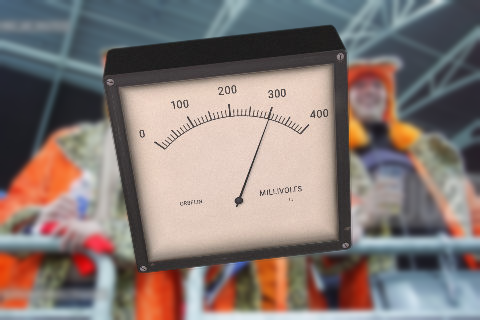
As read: 300mV
